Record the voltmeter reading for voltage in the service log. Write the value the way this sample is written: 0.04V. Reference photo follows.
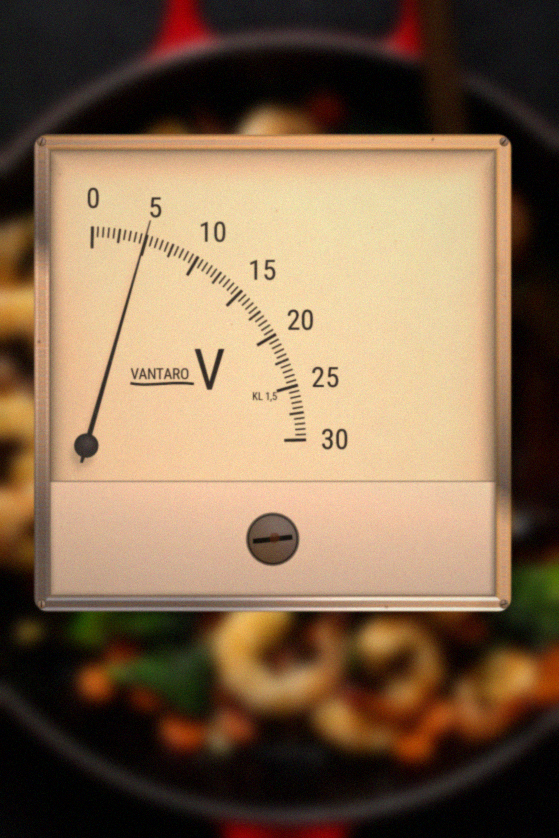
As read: 5V
